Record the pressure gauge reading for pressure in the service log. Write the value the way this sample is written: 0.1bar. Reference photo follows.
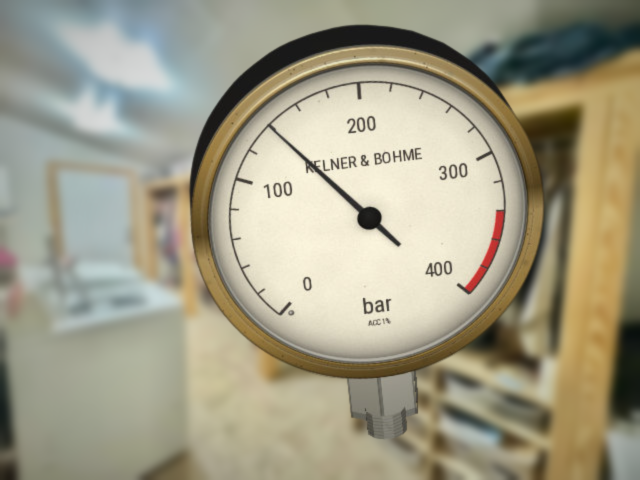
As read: 140bar
